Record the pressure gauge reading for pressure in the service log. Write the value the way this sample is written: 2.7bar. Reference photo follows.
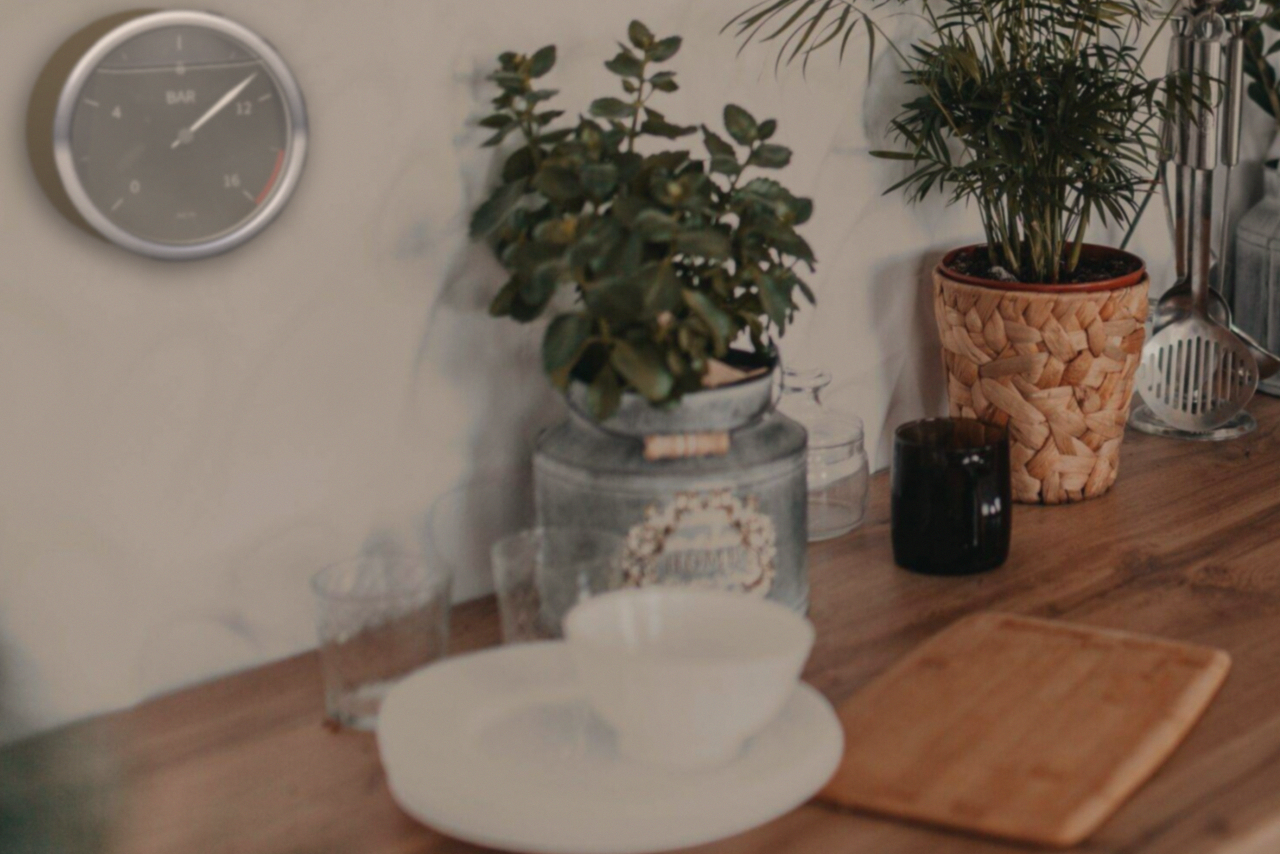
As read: 11bar
